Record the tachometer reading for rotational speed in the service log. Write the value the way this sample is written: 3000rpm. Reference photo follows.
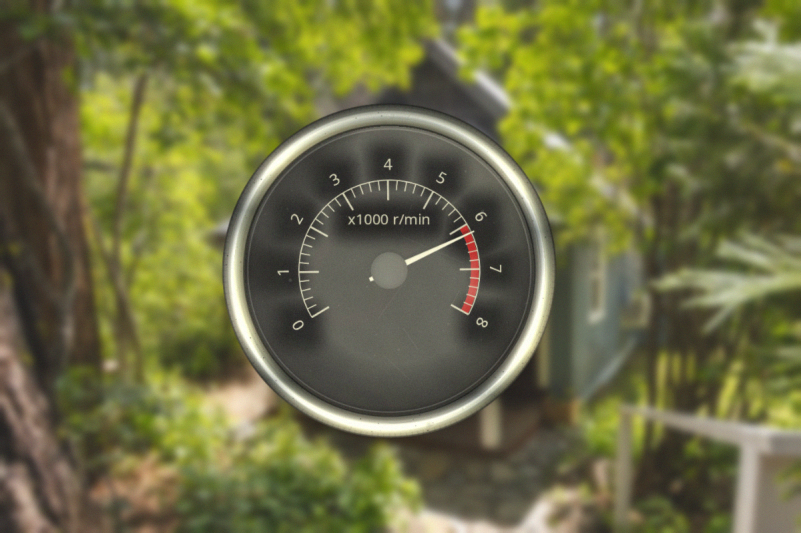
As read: 6200rpm
